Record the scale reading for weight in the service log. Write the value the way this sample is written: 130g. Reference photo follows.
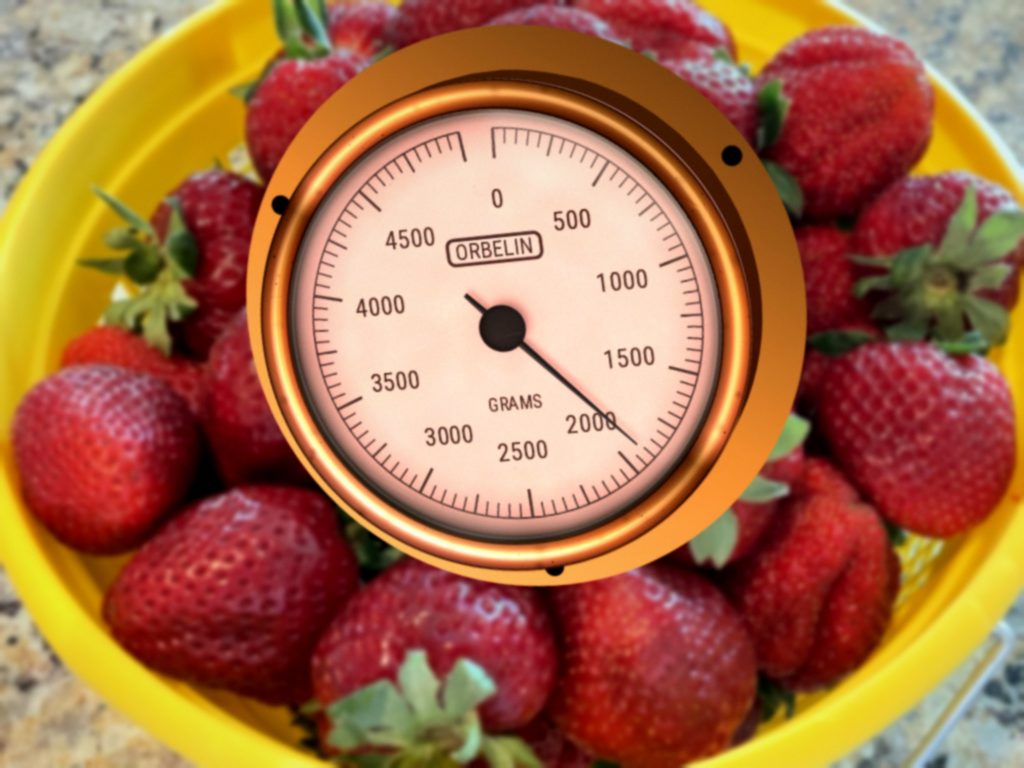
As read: 1900g
